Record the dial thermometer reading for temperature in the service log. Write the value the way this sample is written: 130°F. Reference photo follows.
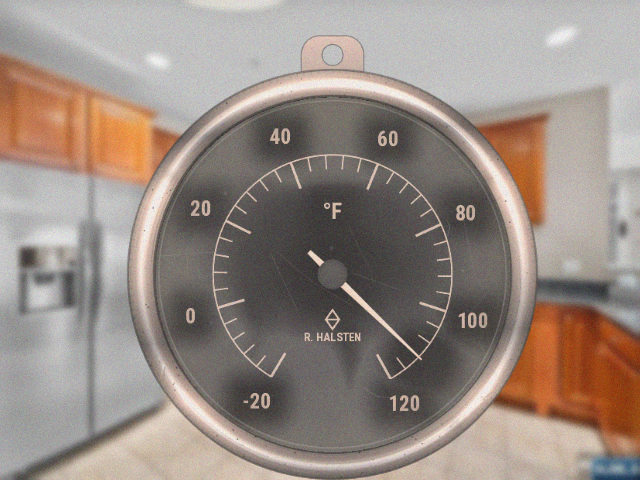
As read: 112°F
